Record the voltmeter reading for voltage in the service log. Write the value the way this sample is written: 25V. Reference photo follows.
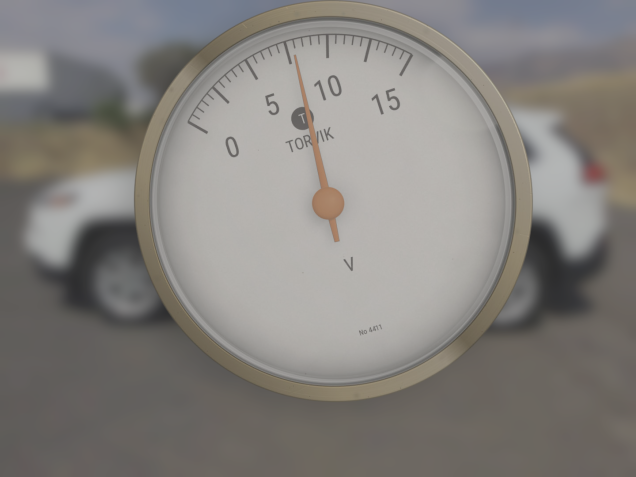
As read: 8V
